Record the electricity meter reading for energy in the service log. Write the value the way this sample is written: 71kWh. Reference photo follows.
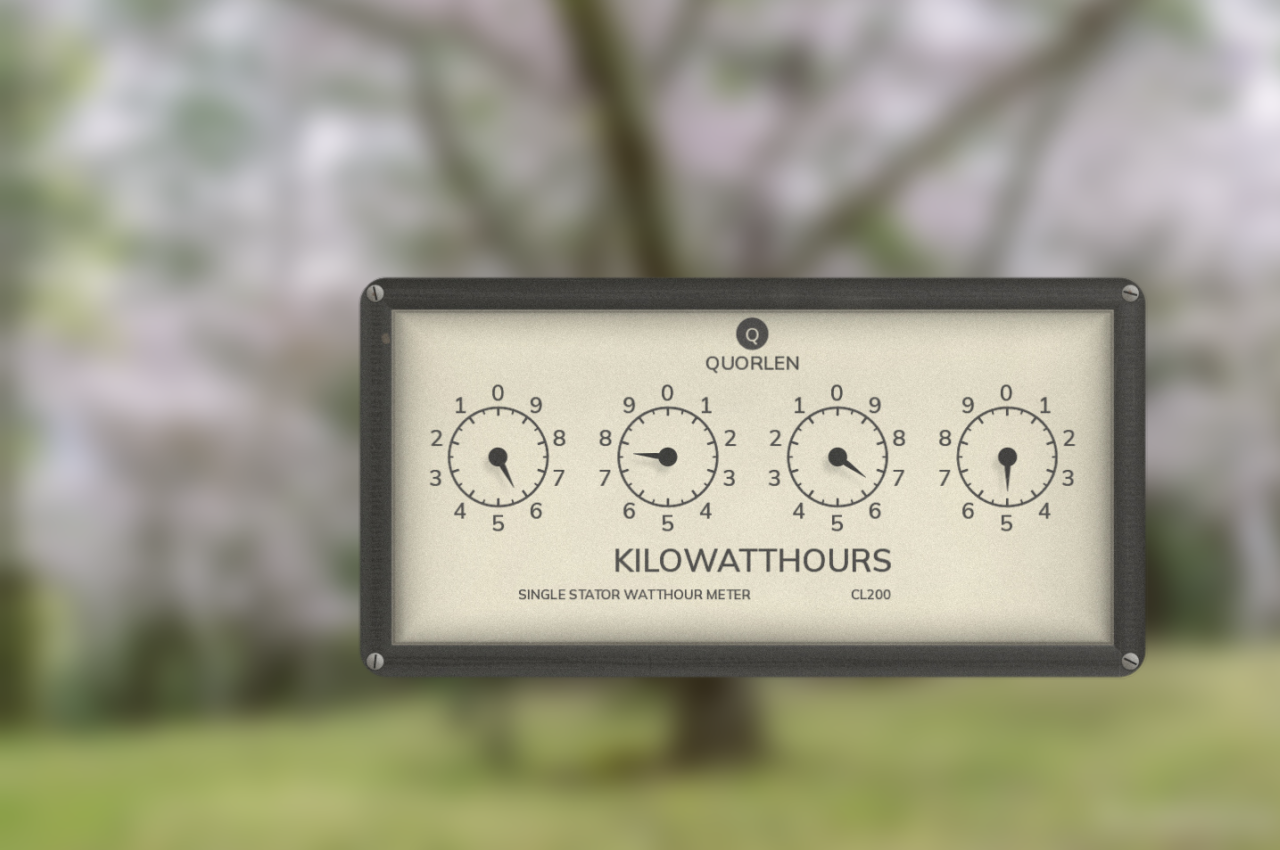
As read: 5765kWh
